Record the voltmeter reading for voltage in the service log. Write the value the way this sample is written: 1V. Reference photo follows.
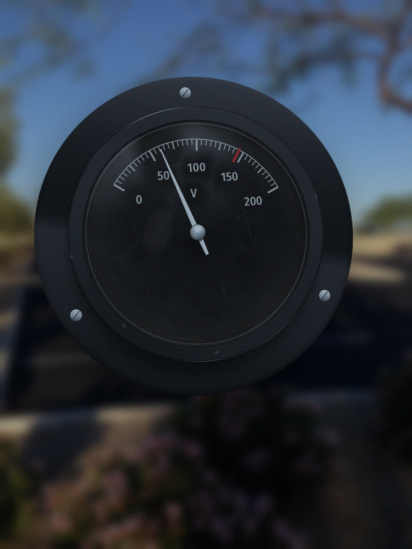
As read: 60V
